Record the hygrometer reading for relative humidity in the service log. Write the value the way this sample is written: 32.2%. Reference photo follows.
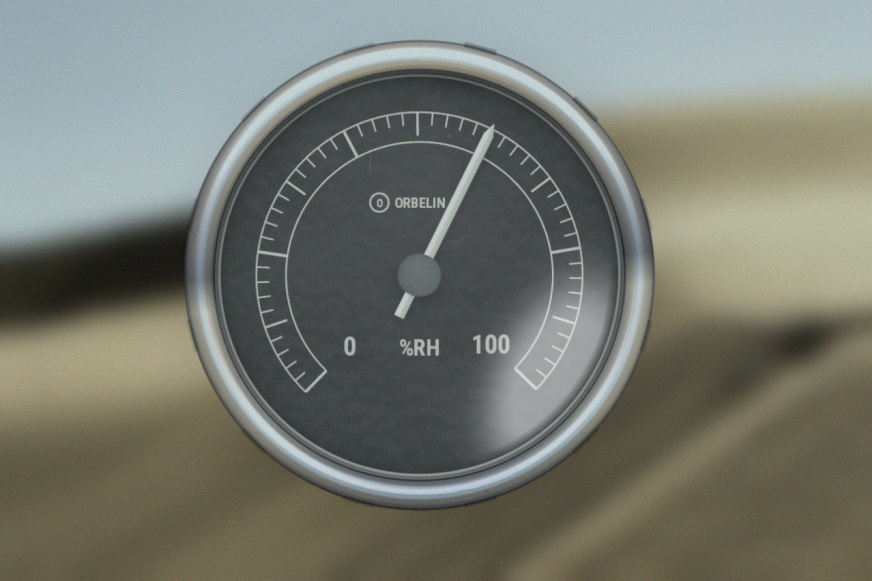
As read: 60%
